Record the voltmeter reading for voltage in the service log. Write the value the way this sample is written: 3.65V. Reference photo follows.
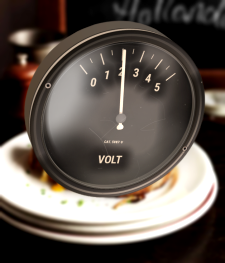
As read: 2V
